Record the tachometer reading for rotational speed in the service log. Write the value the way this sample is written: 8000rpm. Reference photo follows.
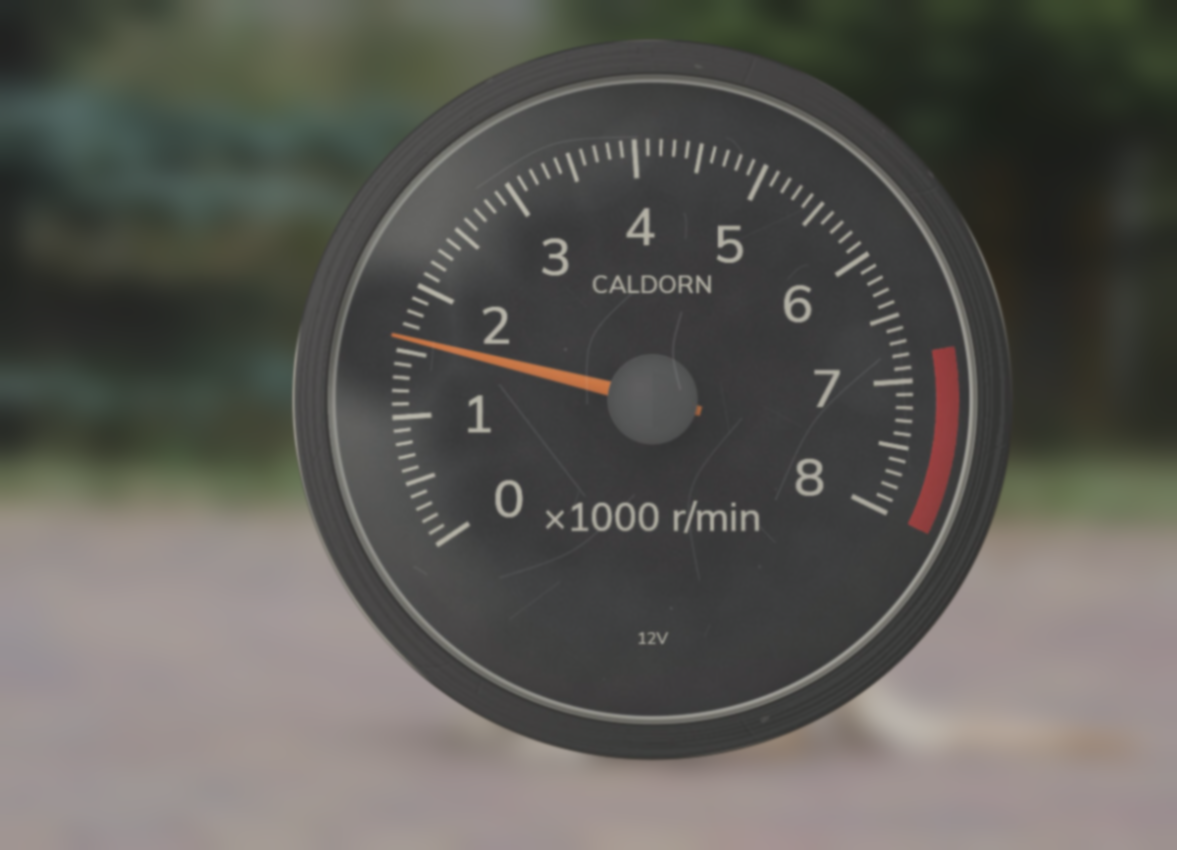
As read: 1600rpm
